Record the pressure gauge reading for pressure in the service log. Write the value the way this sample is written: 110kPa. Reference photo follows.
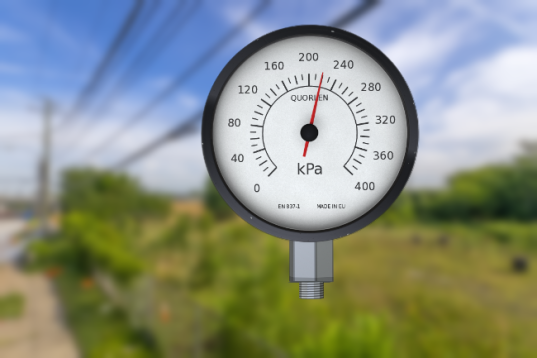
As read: 220kPa
